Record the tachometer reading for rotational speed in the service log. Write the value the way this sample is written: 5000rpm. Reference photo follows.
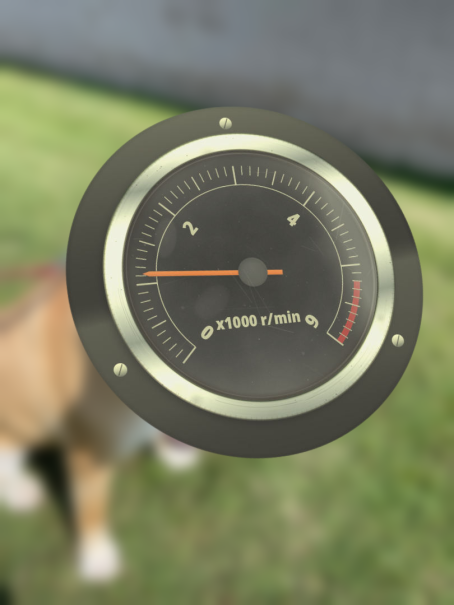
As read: 1100rpm
